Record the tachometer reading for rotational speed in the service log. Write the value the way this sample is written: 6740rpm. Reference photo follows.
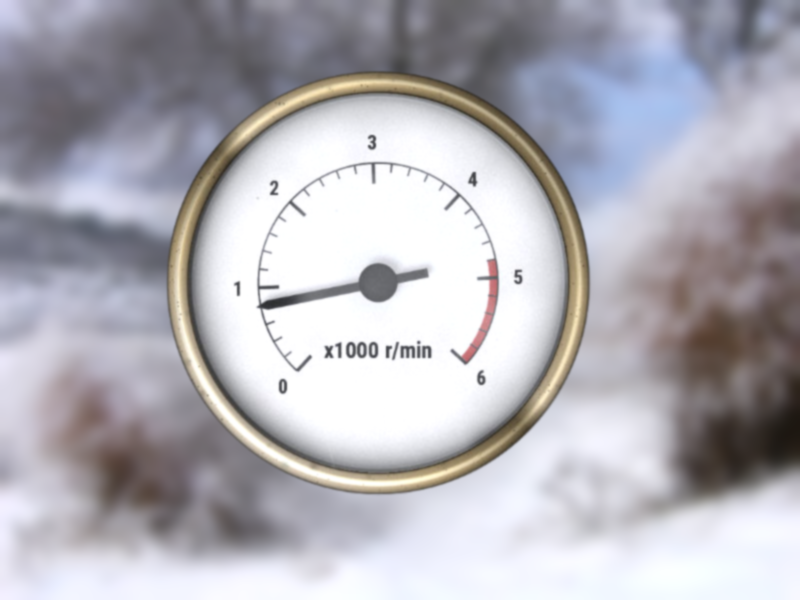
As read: 800rpm
